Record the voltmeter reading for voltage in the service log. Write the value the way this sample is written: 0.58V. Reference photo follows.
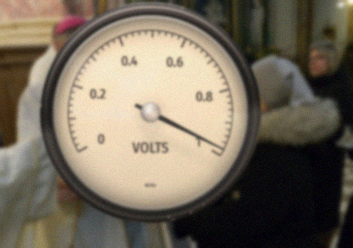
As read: 0.98V
